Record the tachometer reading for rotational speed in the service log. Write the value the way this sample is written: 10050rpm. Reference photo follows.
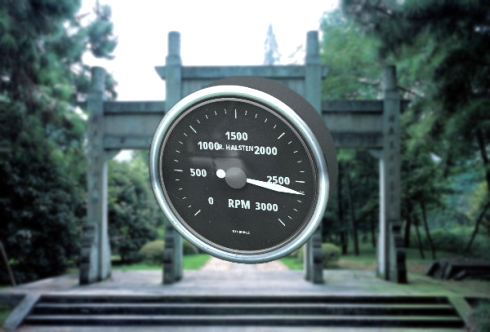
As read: 2600rpm
